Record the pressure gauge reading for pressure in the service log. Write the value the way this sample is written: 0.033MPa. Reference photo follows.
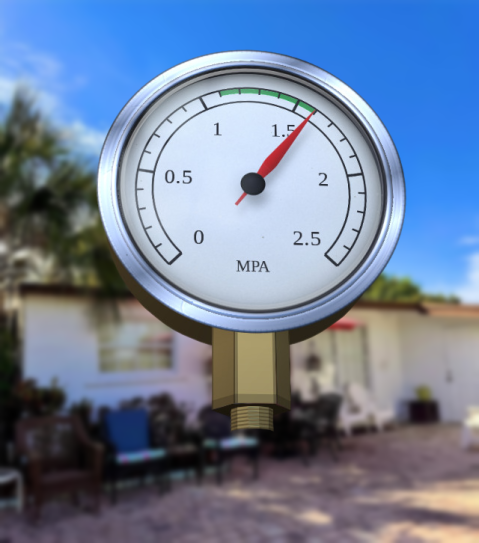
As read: 1.6MPa
